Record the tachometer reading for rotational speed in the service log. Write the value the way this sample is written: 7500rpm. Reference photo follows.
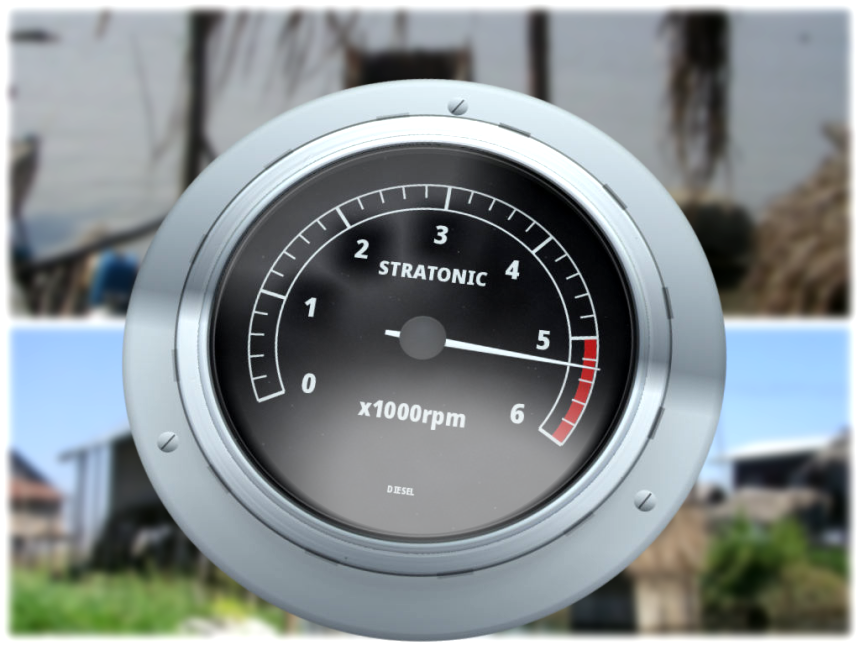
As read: 5300rpm
